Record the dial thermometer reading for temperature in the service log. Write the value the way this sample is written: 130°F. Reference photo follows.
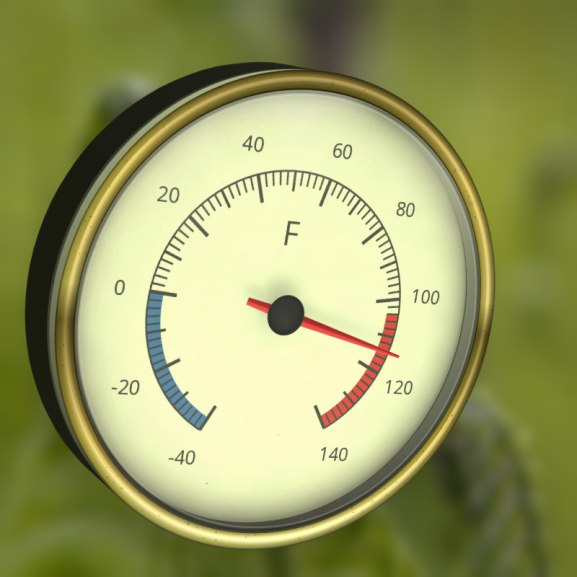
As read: 114°F
